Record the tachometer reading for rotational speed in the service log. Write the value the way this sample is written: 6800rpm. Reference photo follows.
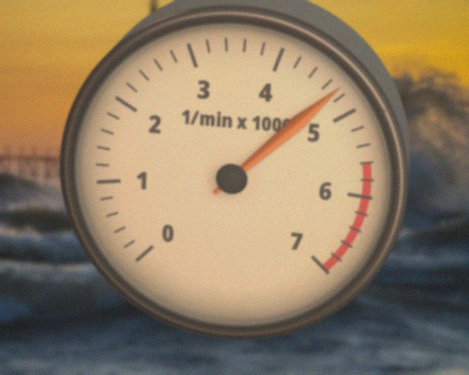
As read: 4700rpm
